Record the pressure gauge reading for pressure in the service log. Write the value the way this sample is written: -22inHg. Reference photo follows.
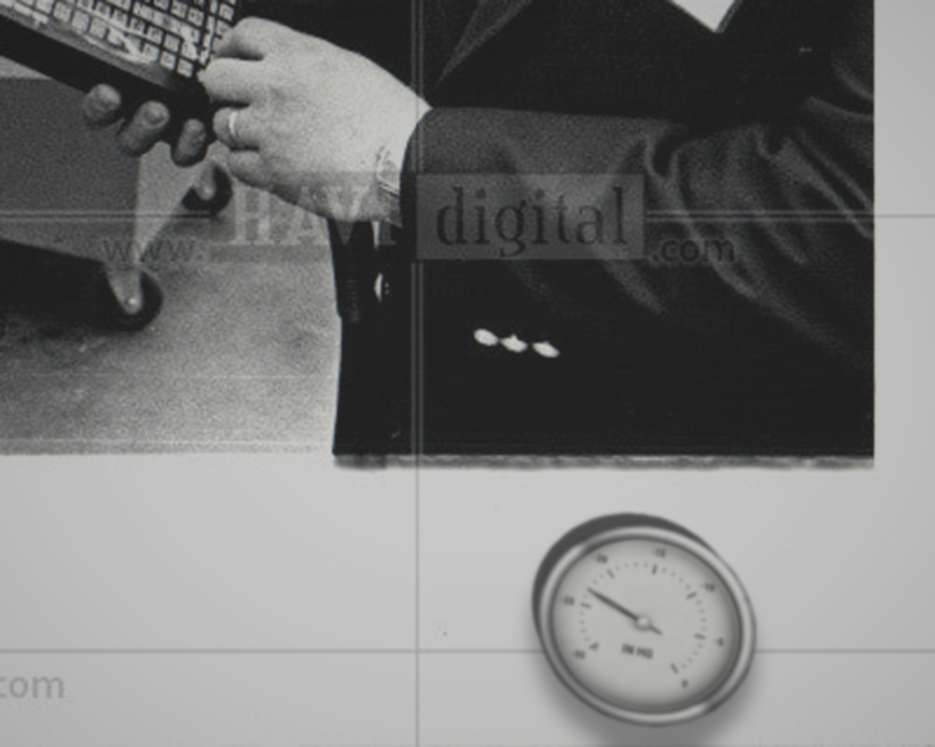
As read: -23inHg
